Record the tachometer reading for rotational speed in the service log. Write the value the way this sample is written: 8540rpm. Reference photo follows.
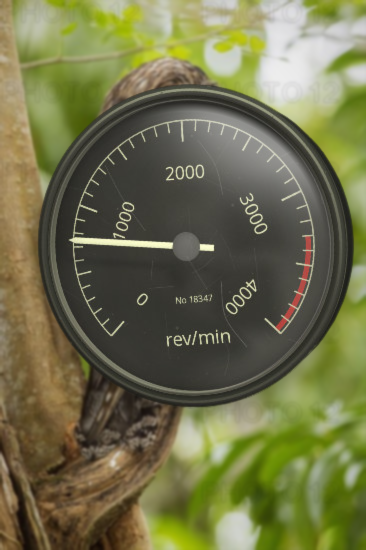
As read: 750rpm
